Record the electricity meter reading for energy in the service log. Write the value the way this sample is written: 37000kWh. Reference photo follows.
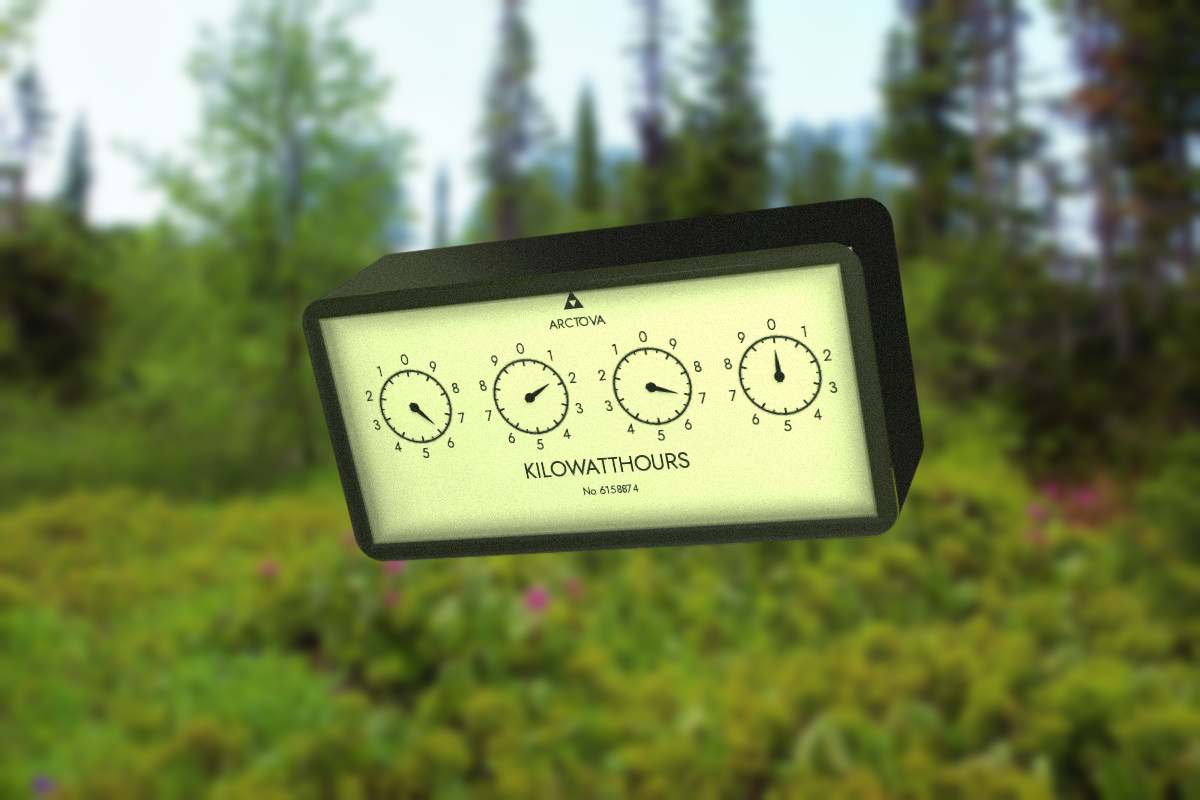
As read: 6170kWh
